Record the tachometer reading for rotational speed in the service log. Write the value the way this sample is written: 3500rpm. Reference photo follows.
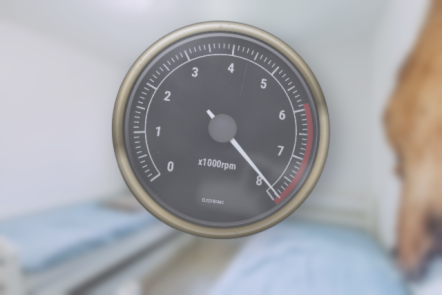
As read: 7900rpm
